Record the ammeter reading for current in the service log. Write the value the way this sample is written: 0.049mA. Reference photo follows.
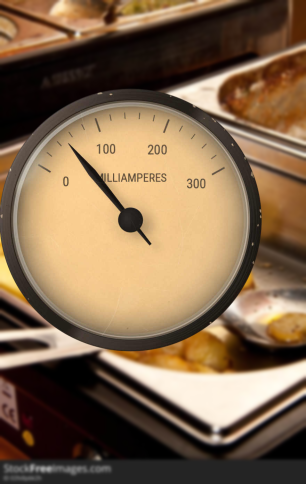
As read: 50mA
